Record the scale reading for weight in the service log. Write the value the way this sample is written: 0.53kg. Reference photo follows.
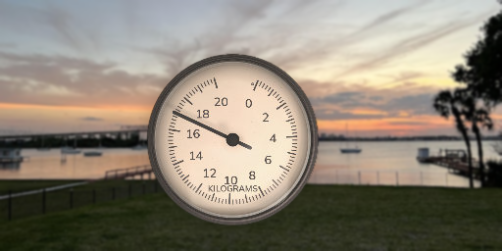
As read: 17kg
